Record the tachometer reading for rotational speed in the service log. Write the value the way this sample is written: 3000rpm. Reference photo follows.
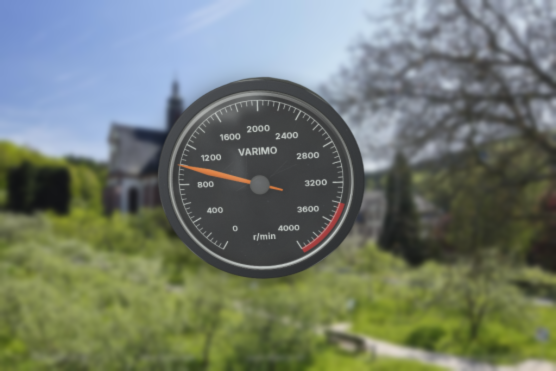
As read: 1000rpm
